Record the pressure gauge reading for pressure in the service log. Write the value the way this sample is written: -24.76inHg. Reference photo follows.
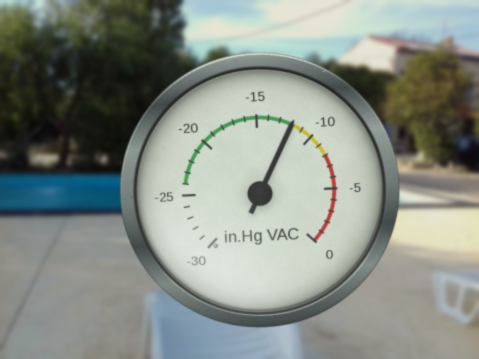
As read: -12inHg
